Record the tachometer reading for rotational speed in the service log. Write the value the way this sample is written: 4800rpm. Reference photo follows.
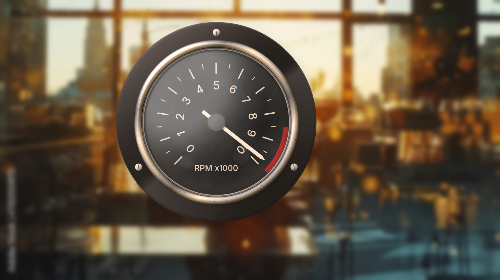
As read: 9750rpm
